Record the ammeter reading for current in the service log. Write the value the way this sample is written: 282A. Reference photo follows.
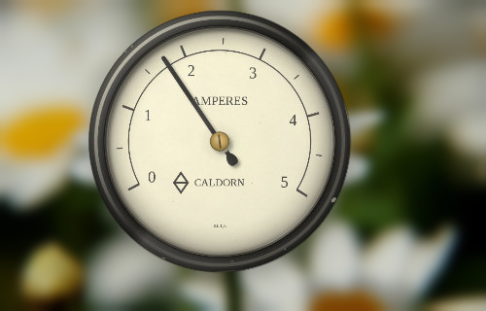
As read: 1.75A
